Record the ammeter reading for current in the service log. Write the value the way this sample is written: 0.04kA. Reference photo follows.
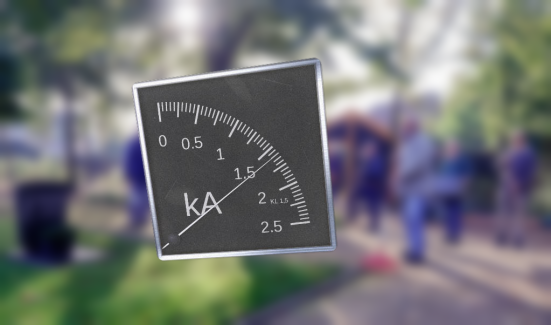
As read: 1.6kA
